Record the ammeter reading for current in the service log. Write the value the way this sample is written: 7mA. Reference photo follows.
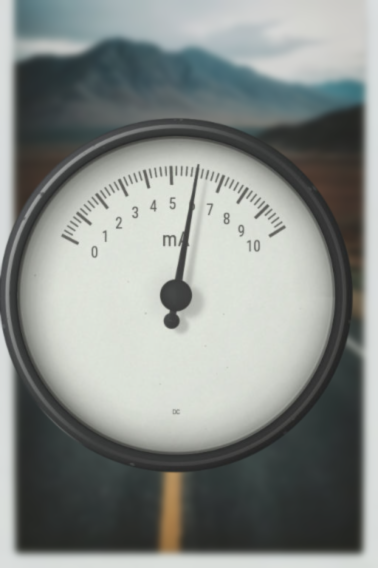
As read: 6mA
